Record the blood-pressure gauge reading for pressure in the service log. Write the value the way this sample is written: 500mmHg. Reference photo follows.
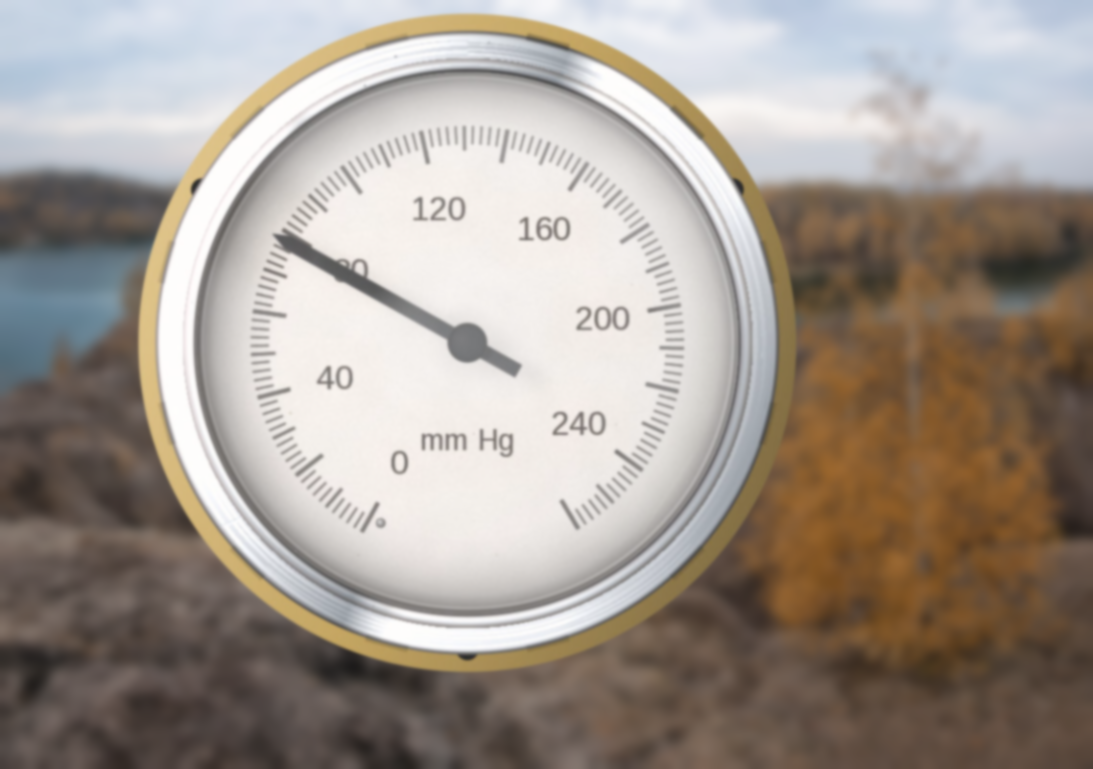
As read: 78mmHg
